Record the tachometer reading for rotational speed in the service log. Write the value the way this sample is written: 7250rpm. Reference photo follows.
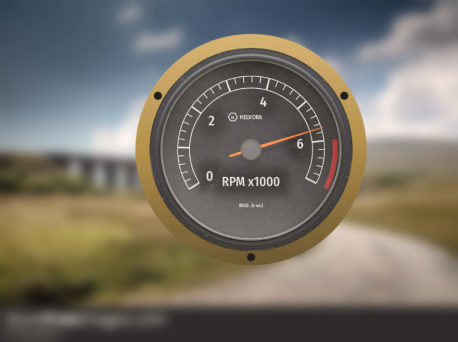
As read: 5700rpm
